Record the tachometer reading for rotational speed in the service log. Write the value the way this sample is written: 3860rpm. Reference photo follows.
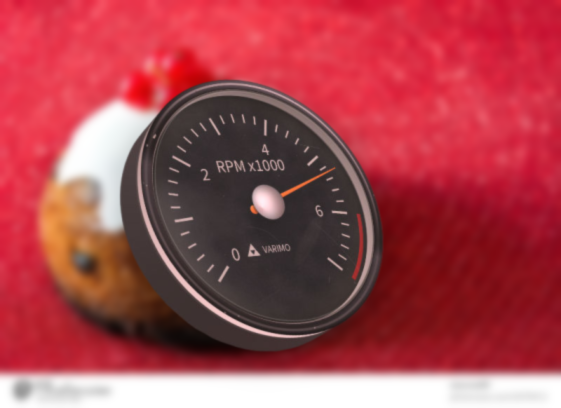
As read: 5300rpm
